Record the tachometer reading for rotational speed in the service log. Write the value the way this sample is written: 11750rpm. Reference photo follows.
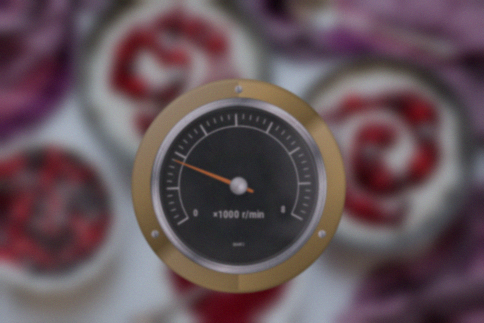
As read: 1800rpm
